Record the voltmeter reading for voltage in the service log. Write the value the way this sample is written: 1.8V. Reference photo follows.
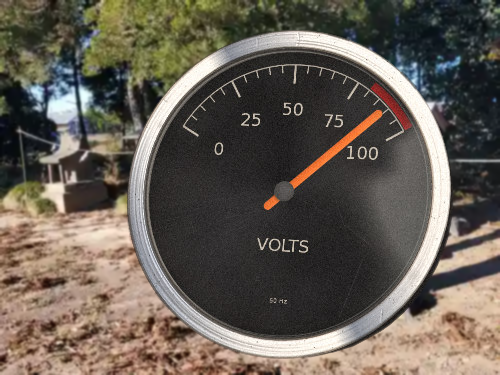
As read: 90V
